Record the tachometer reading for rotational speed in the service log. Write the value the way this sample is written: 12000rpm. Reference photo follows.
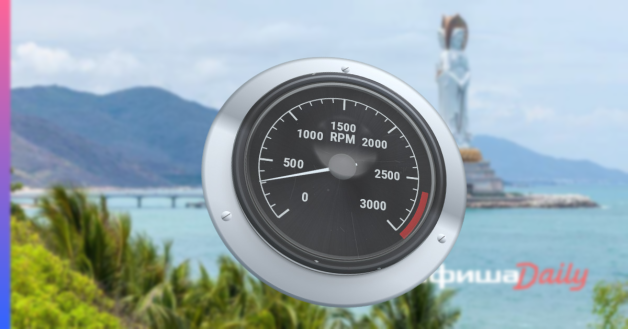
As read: 300rpm
